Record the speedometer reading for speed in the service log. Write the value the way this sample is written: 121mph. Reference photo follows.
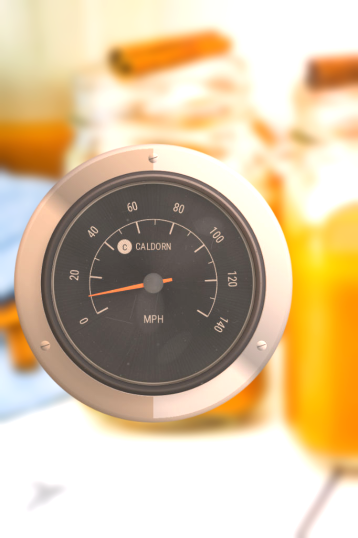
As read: 10mph
